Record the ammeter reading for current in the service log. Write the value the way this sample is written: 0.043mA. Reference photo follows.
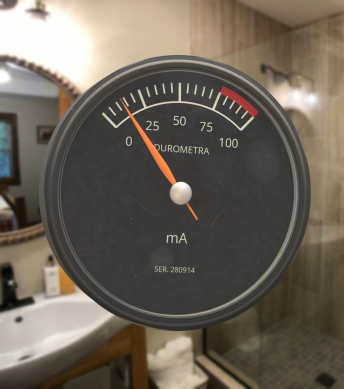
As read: 12.5mA
